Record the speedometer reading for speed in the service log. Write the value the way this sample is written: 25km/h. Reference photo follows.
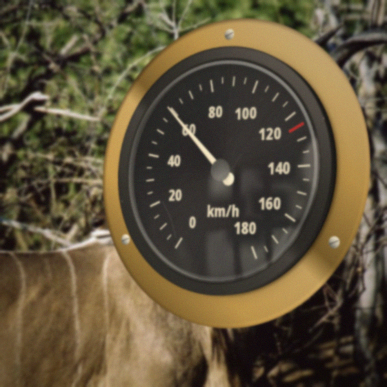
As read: 60km/h
